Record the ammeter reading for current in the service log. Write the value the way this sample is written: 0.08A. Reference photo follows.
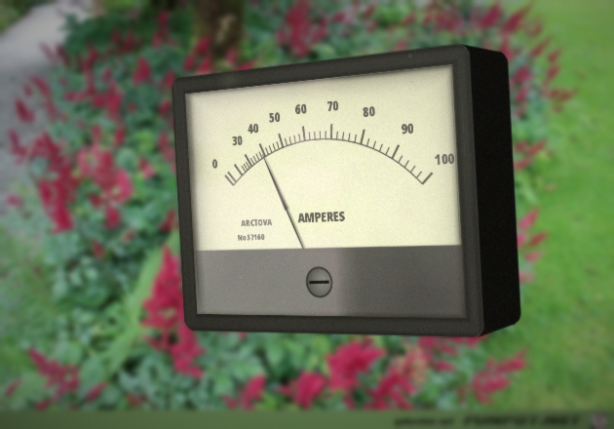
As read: 40A
